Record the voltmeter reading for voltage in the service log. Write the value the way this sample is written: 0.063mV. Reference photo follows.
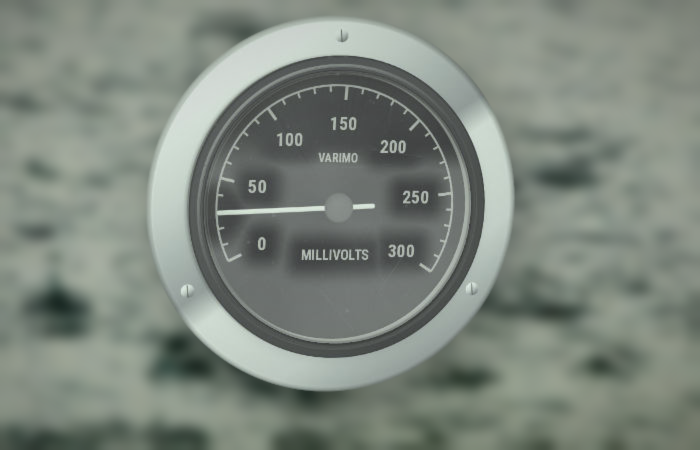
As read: 30mV
